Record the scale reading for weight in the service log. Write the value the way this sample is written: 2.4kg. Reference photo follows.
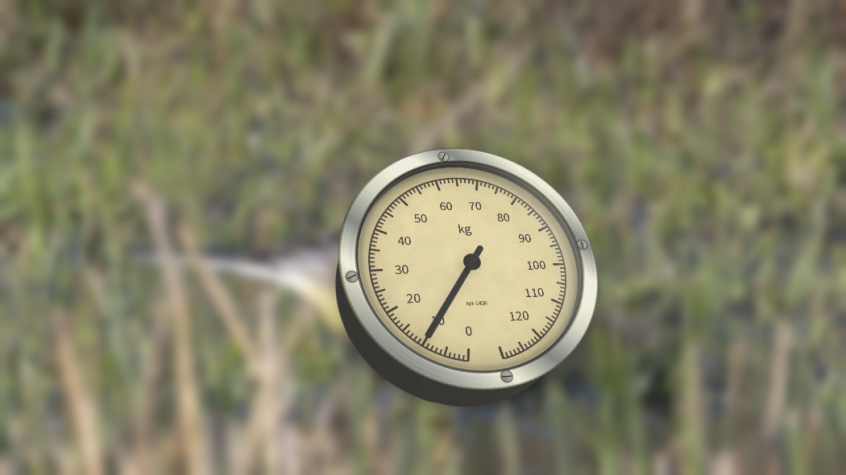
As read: 10kg
